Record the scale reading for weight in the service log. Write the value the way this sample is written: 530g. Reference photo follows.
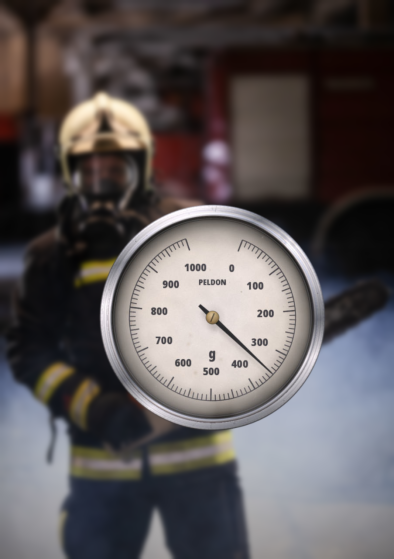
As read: 350g
